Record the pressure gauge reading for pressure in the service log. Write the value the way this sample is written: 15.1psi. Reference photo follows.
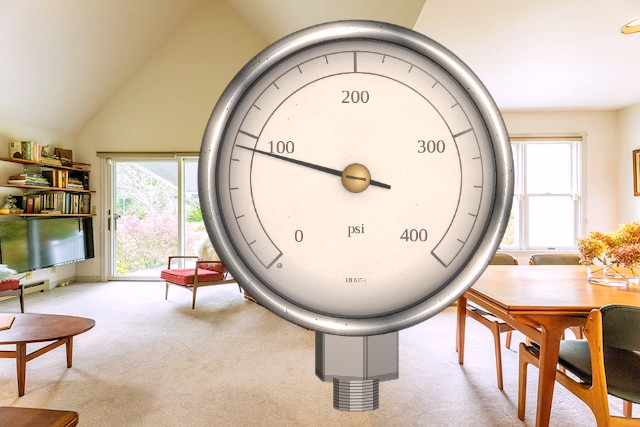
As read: 90psi
